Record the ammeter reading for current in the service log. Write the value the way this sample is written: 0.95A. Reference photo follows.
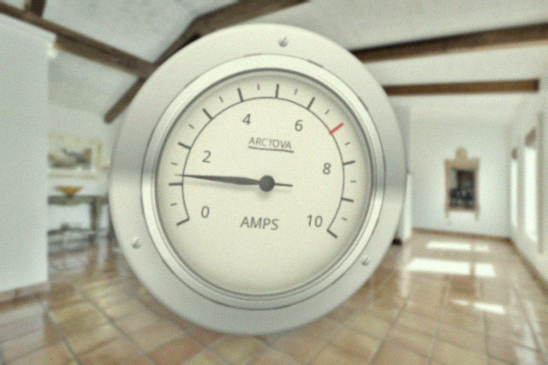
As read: 1.25A
